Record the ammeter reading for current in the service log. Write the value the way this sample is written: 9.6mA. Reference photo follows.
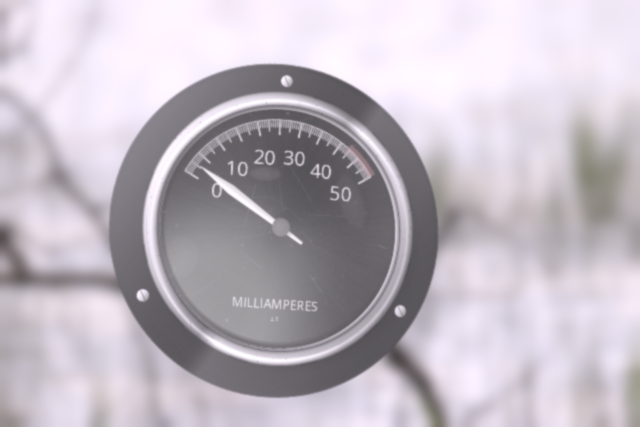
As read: 2.5mA
